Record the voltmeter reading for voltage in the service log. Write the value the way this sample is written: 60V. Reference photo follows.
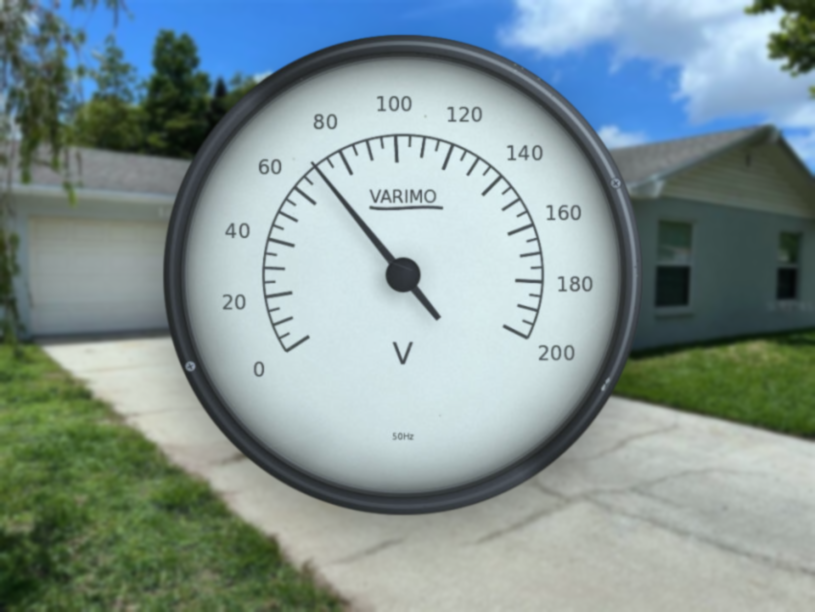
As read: 70V
